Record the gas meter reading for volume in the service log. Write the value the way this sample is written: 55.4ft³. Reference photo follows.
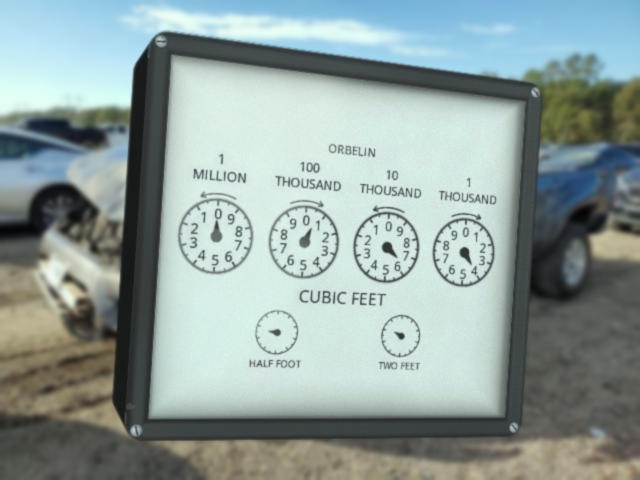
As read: 6400ft³
